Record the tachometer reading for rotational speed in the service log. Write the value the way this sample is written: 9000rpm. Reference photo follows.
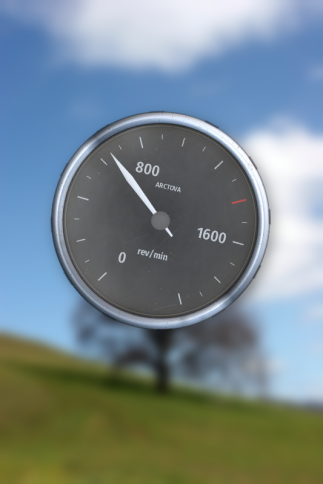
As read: 650rpm
